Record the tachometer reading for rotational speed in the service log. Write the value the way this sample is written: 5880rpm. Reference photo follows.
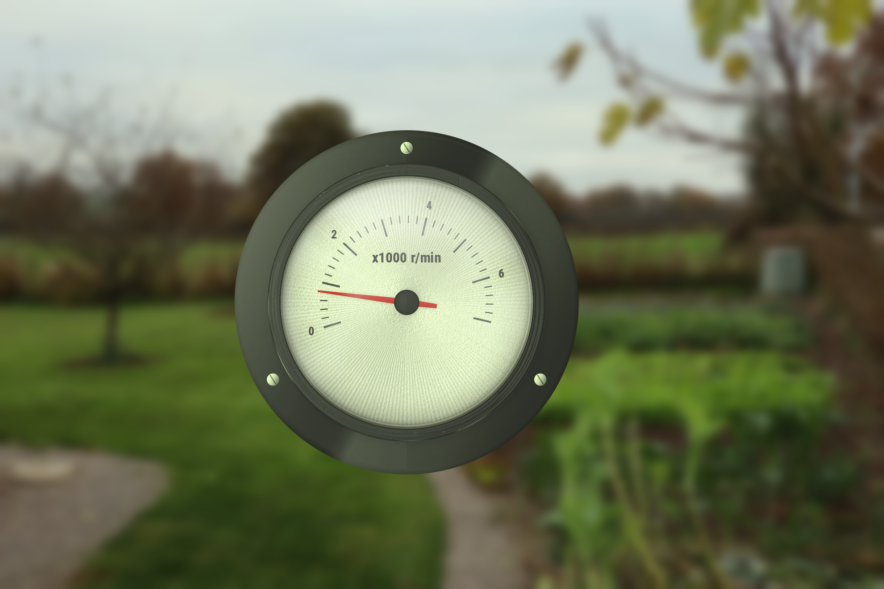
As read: 800rpm
